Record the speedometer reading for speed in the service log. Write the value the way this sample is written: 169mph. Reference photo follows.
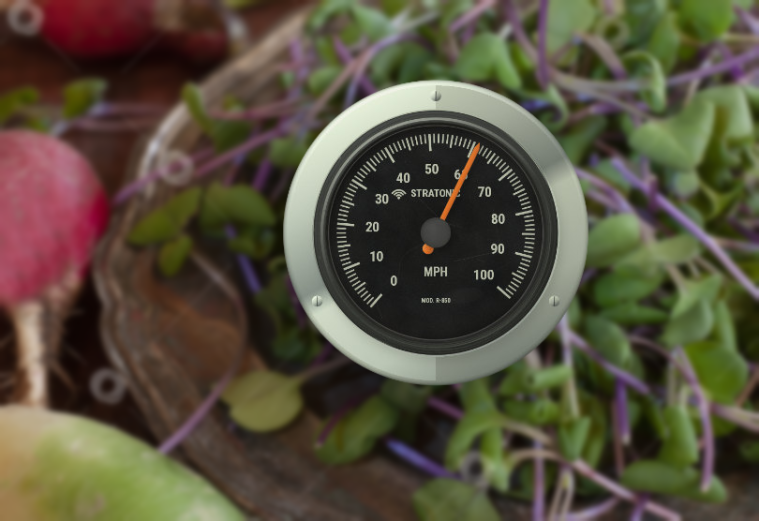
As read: 61mph
